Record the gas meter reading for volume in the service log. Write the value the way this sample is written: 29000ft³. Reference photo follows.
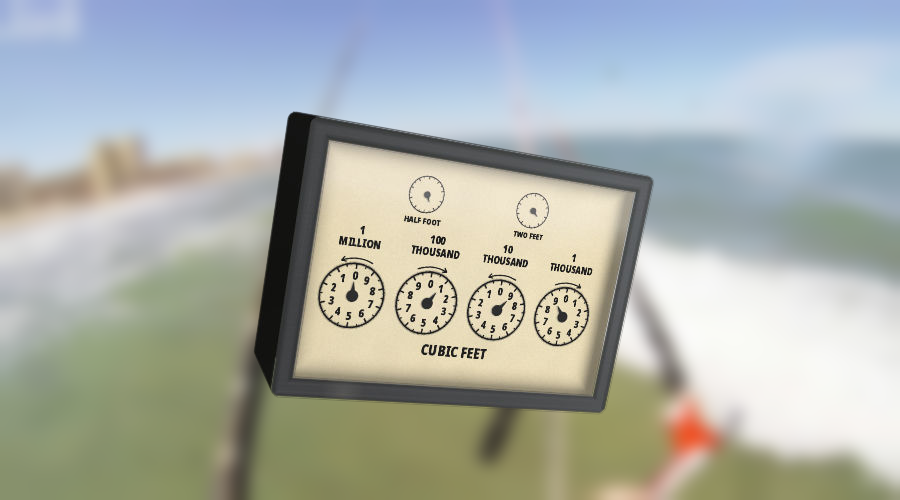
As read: 8900ft³
